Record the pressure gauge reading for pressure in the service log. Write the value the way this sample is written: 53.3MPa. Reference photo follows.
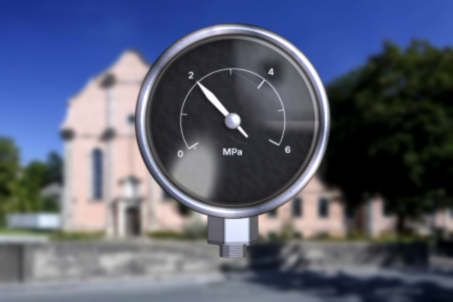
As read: 2MPa
